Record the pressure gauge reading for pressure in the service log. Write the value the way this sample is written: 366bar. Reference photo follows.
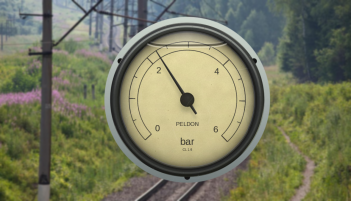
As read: 2.25bar
